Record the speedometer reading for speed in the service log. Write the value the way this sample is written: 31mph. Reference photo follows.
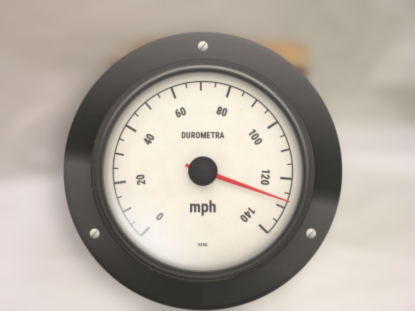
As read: 127.5mph
